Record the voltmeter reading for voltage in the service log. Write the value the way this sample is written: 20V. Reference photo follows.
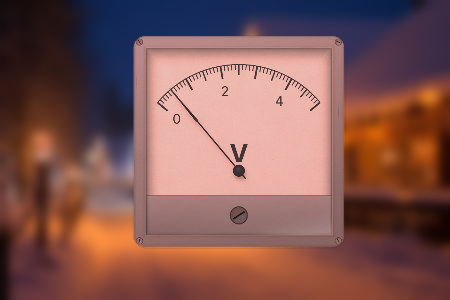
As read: 0.5V
